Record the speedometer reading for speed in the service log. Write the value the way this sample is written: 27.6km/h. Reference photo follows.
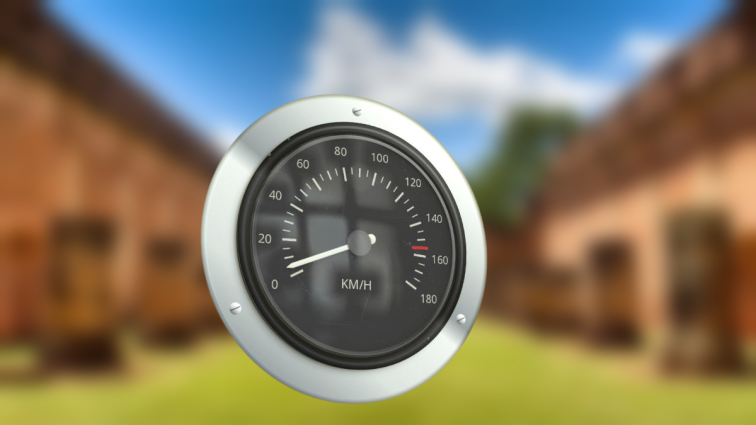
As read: 5km/h
